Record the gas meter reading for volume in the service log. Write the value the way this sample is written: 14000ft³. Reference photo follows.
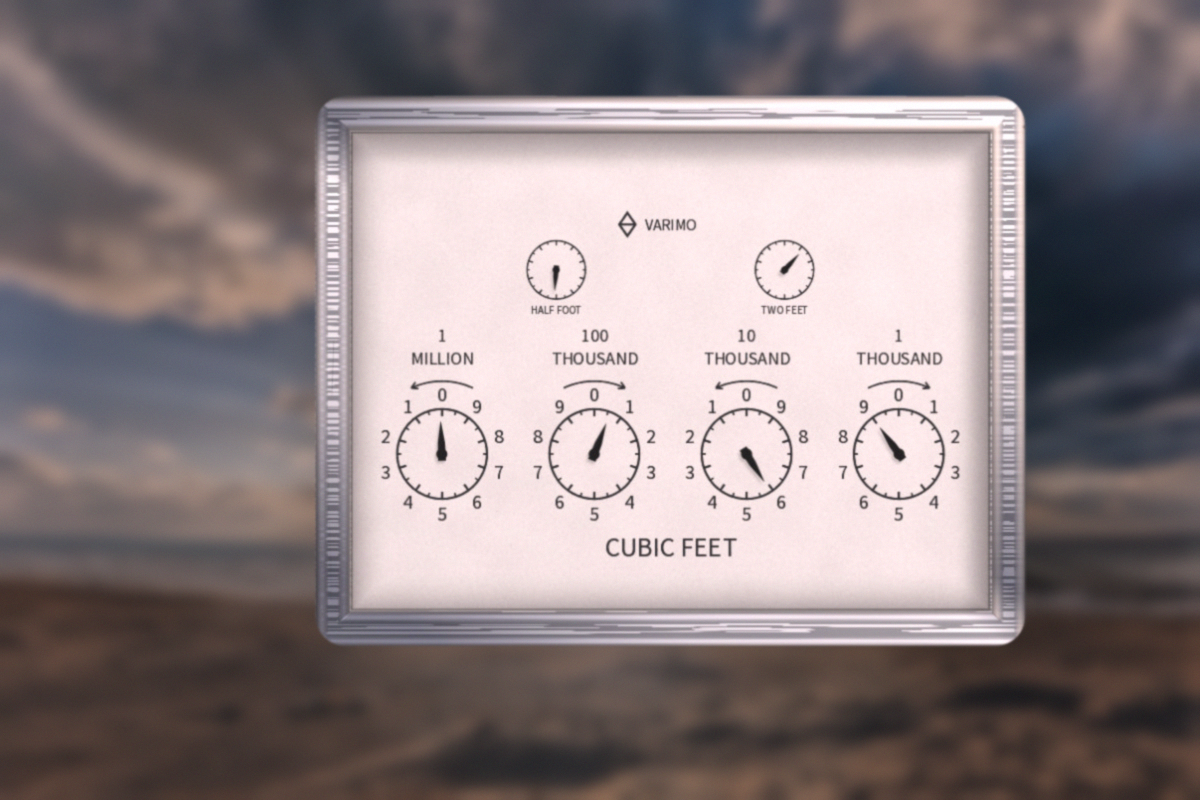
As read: 5900ft³
